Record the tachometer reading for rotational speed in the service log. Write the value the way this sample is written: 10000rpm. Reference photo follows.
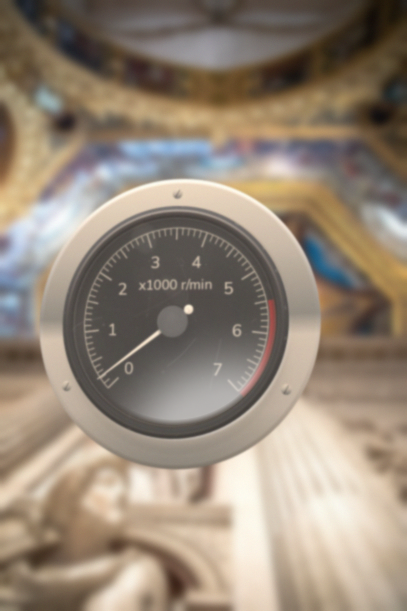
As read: 200rpm
